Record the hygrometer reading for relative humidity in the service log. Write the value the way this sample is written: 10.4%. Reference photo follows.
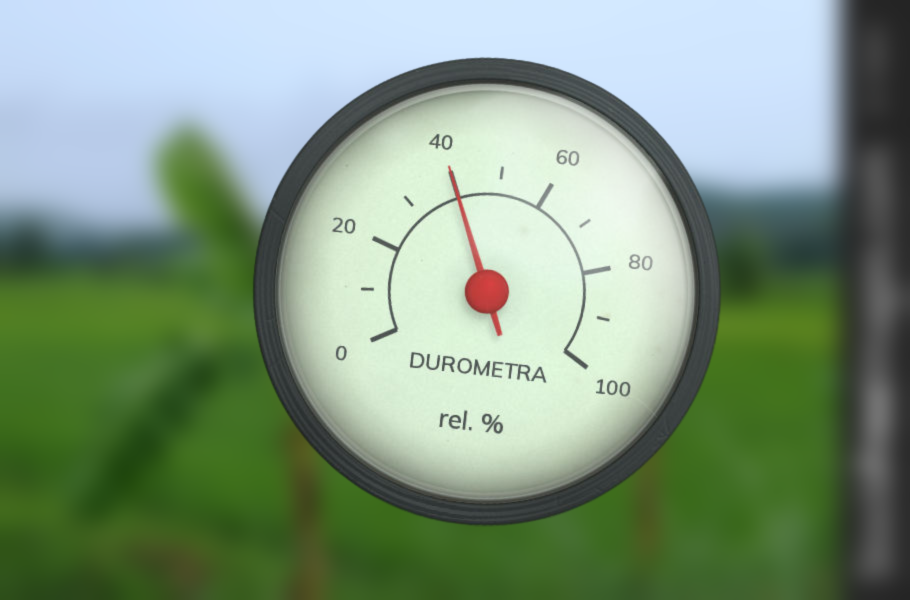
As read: 40%
